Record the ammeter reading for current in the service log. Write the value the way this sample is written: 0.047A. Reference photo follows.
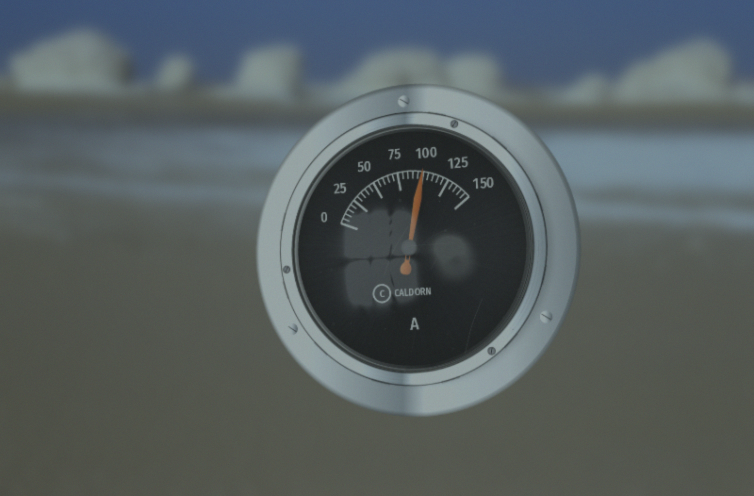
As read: 100A
